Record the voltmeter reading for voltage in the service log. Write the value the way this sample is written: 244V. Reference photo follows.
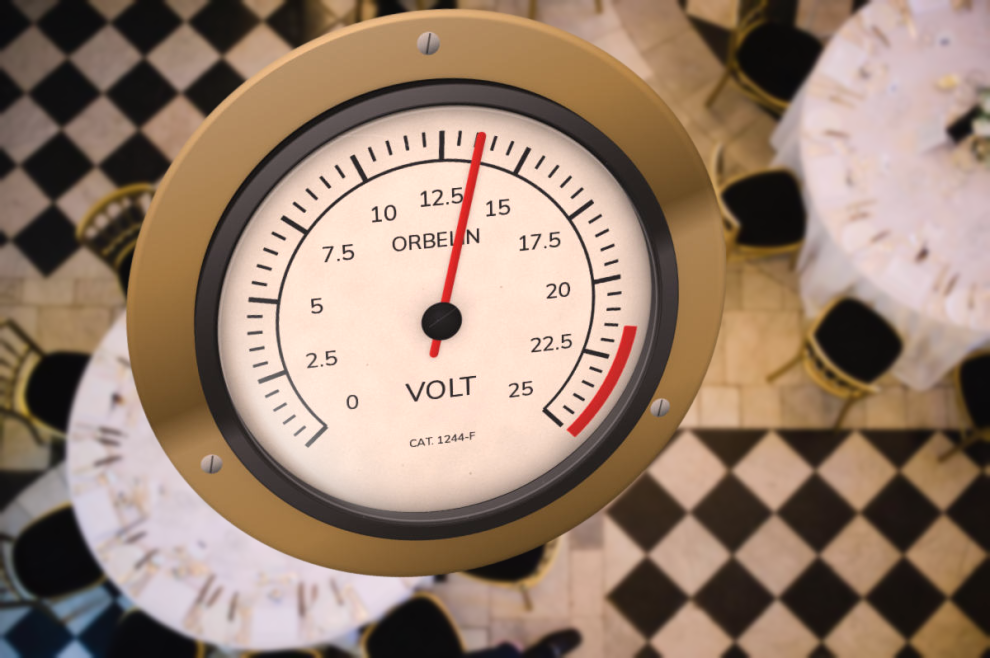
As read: 13.5V
